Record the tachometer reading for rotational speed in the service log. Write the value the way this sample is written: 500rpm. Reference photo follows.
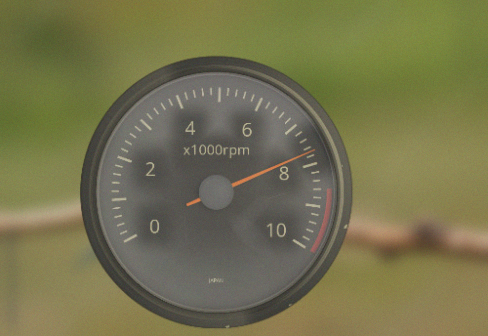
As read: 7700rpm
